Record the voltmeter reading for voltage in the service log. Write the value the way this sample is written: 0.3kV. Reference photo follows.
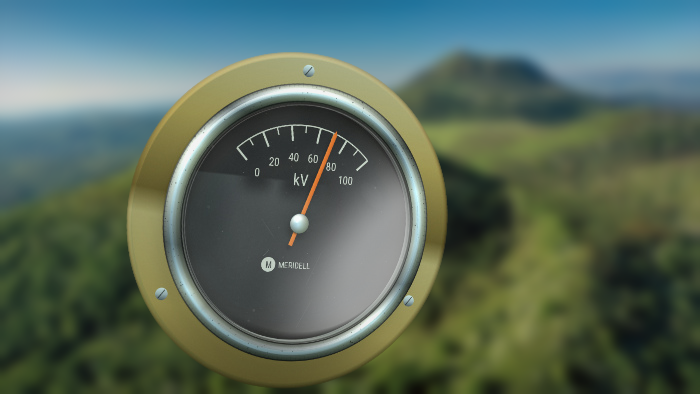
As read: 70kV
